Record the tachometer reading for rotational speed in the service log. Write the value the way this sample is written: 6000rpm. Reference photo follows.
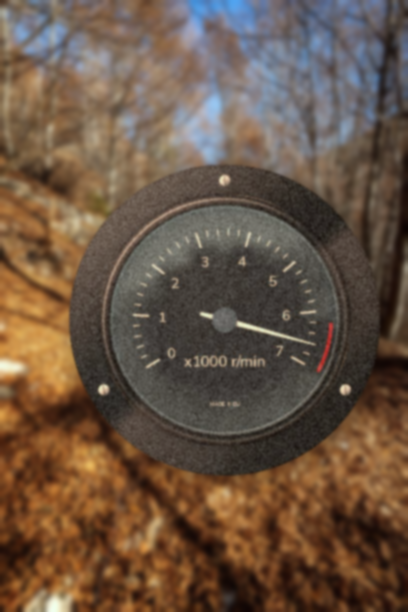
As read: 6600rpm
